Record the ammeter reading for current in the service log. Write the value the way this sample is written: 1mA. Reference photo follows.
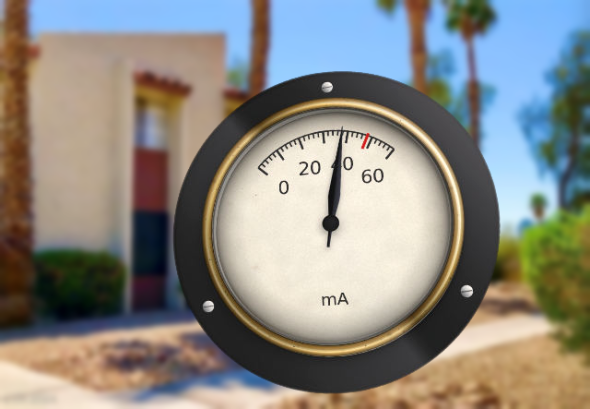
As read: 38mA
